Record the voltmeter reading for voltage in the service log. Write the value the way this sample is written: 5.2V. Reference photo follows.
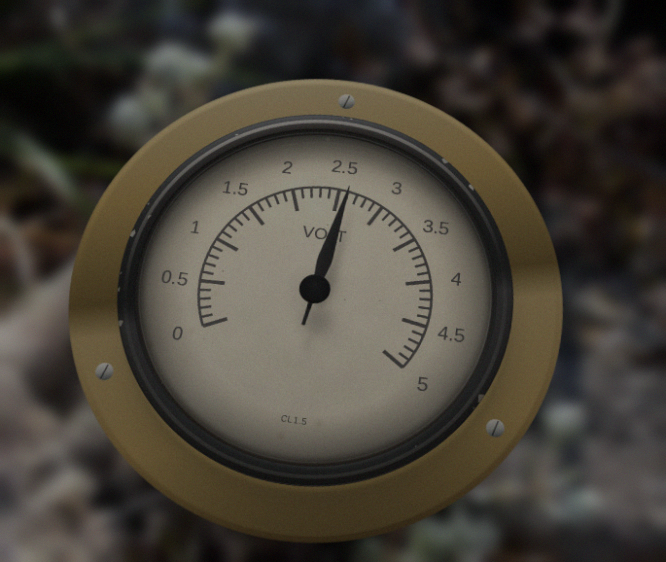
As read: 2.6V
